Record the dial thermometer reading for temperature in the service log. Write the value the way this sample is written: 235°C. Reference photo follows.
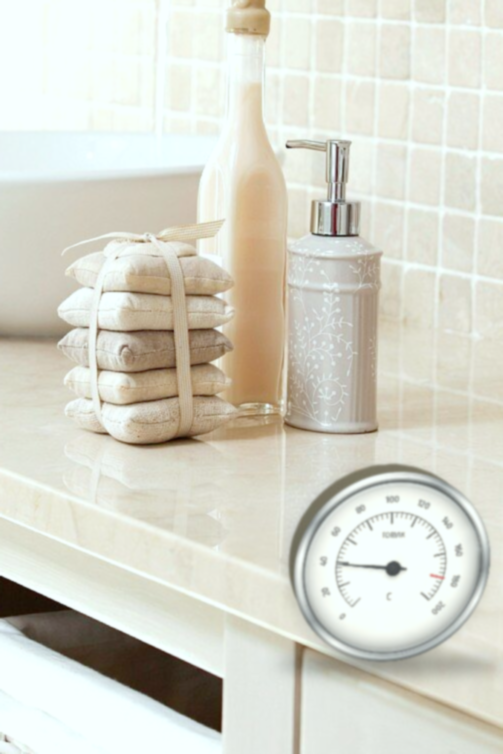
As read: 40°C
